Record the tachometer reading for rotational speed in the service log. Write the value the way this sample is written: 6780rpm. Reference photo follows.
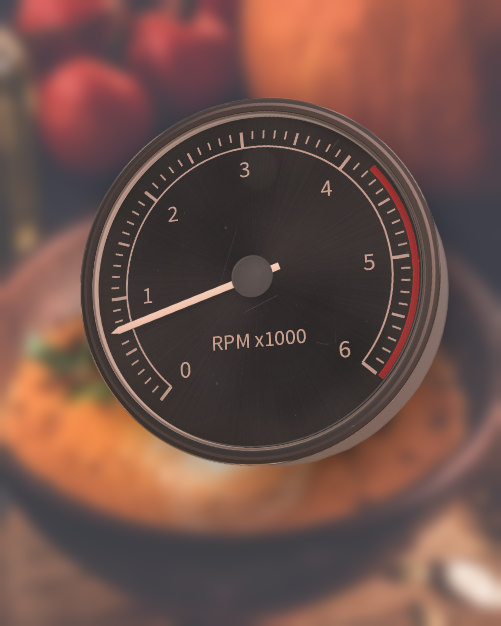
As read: 700rpm
